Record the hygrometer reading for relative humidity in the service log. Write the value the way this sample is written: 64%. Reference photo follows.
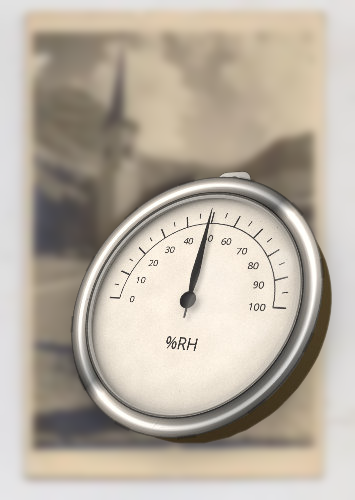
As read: 50%
